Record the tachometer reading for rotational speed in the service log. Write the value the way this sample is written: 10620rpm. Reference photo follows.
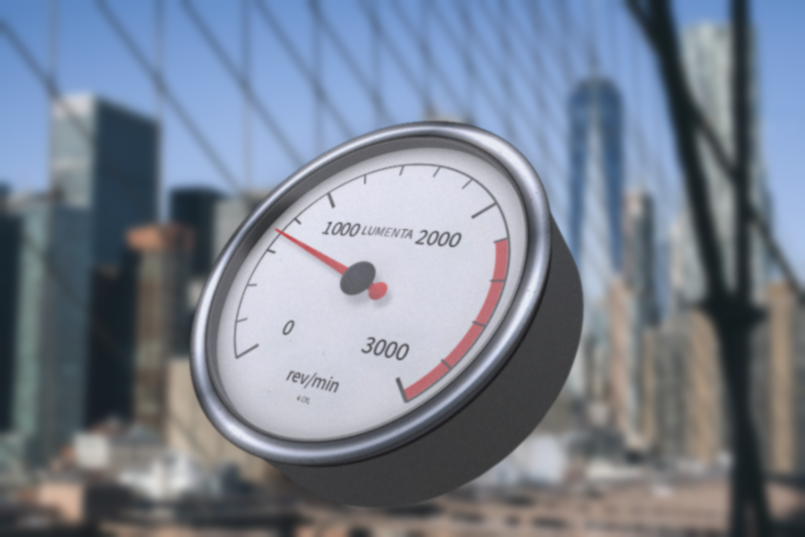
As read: 700rpm
